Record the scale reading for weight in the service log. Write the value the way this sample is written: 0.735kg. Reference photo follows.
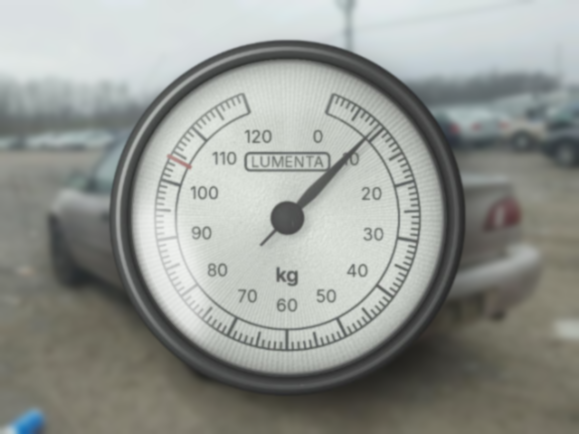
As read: 9kg
